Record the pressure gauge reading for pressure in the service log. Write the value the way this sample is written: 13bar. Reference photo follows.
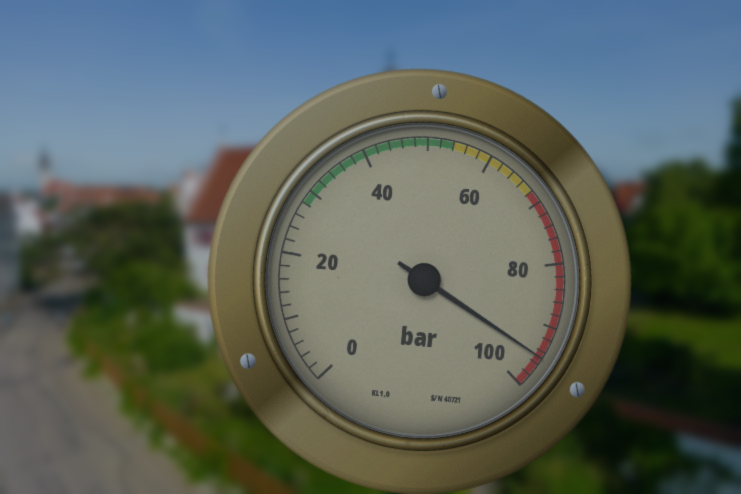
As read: 95bar
